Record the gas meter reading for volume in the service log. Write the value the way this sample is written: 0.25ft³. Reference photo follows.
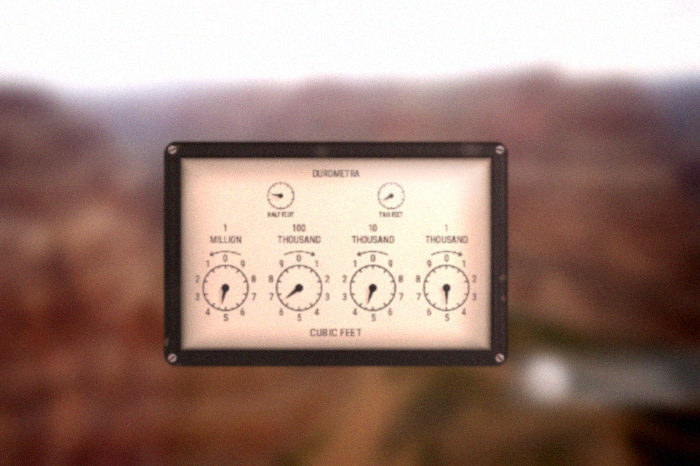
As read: 464500ft³
